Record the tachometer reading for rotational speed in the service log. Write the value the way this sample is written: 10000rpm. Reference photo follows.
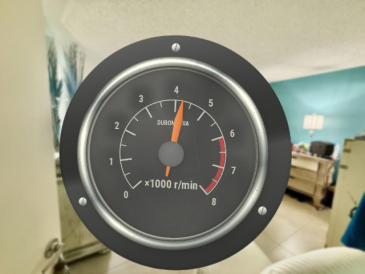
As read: 4250rpm
